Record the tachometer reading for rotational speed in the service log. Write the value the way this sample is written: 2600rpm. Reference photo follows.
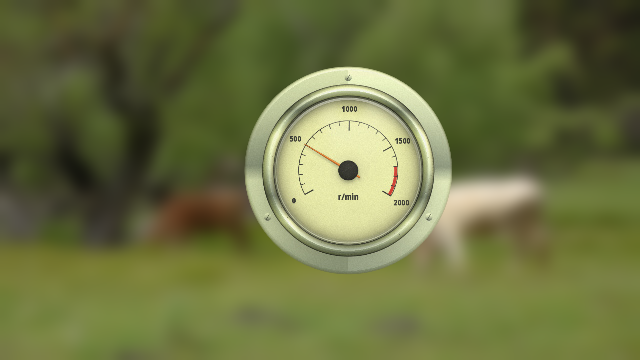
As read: 500rpm
